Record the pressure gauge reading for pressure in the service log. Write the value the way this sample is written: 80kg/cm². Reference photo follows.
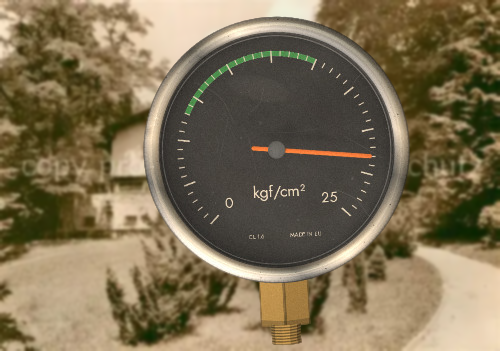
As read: 21.5kg/cm²
